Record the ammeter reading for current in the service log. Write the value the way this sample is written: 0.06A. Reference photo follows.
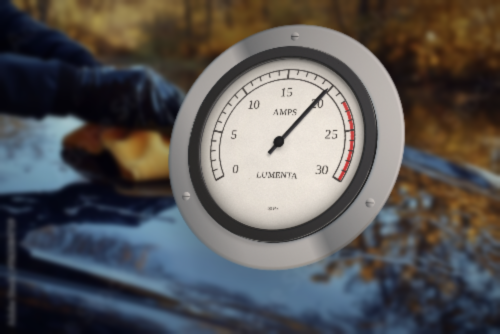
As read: 20A
